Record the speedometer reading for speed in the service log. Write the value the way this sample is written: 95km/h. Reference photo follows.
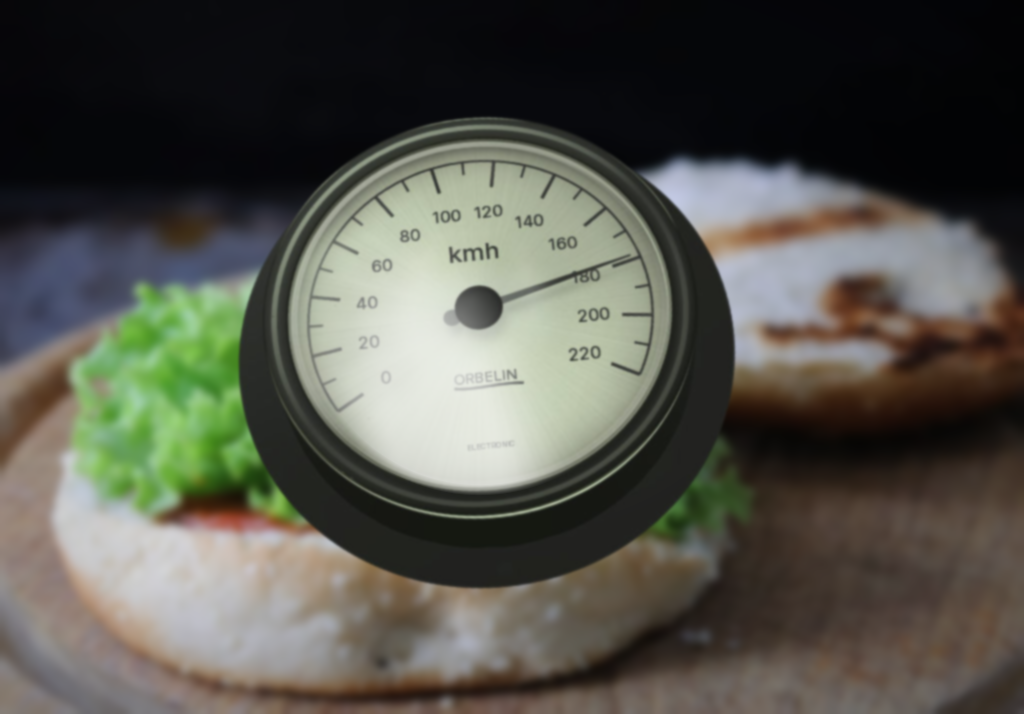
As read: 180km/h
